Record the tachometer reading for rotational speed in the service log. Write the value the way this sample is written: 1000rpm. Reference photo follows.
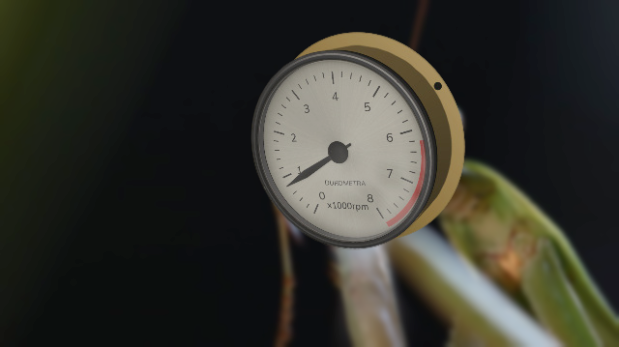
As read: 800rpm
